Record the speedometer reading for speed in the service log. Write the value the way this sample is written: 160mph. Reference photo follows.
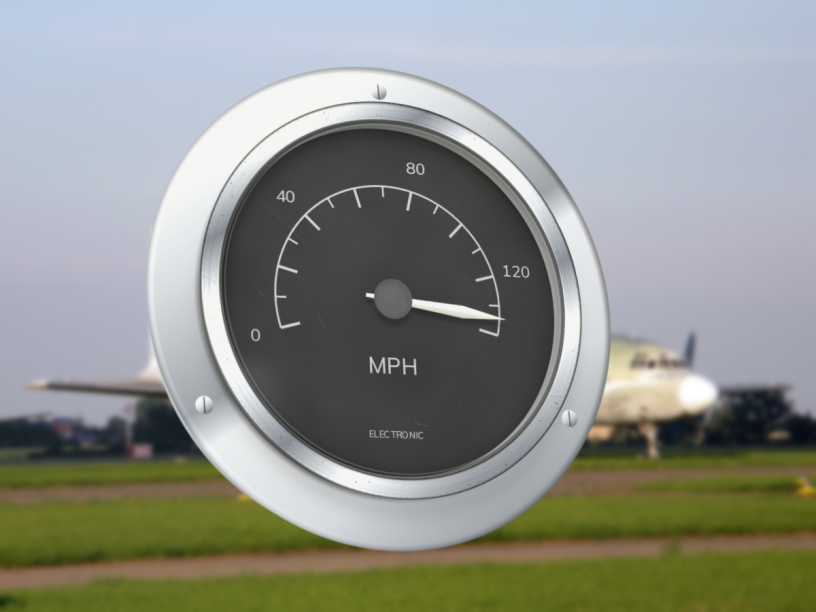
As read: 135mph
